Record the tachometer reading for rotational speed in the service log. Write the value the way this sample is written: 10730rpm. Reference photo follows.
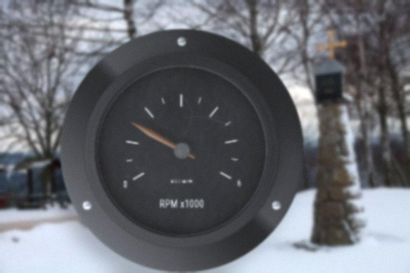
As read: 1500rpm
